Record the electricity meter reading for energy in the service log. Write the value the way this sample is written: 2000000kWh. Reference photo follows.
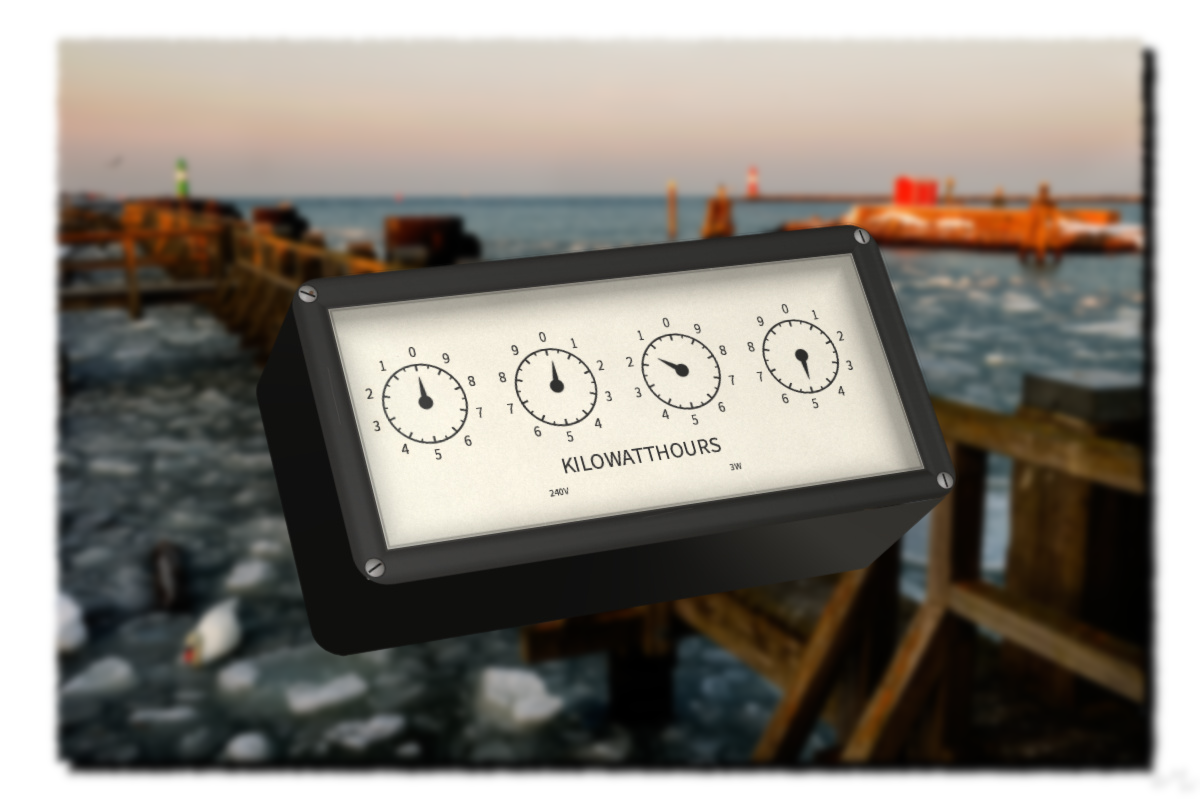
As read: 15kWh
